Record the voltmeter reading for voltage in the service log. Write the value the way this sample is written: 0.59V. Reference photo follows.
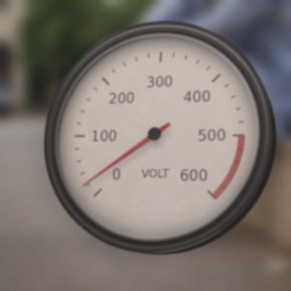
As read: 20V
